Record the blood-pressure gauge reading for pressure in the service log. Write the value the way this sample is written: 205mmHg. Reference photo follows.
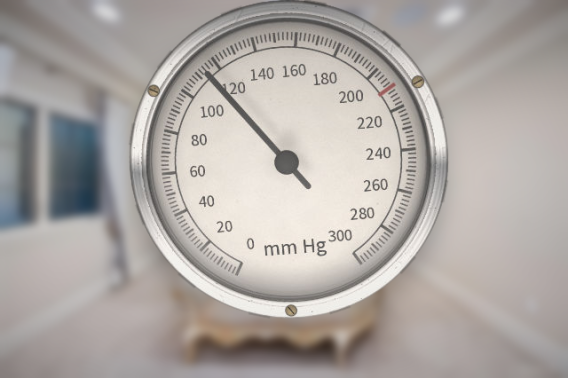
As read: 114mmHg
